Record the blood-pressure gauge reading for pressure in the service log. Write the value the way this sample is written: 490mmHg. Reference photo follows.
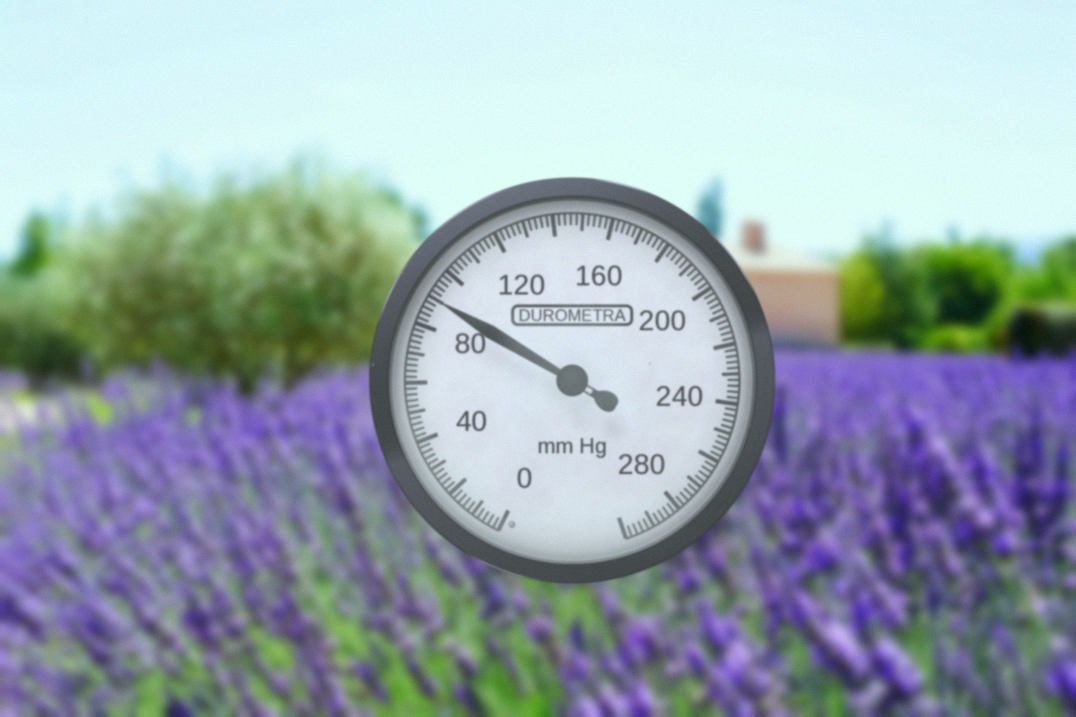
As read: 90mmHg
